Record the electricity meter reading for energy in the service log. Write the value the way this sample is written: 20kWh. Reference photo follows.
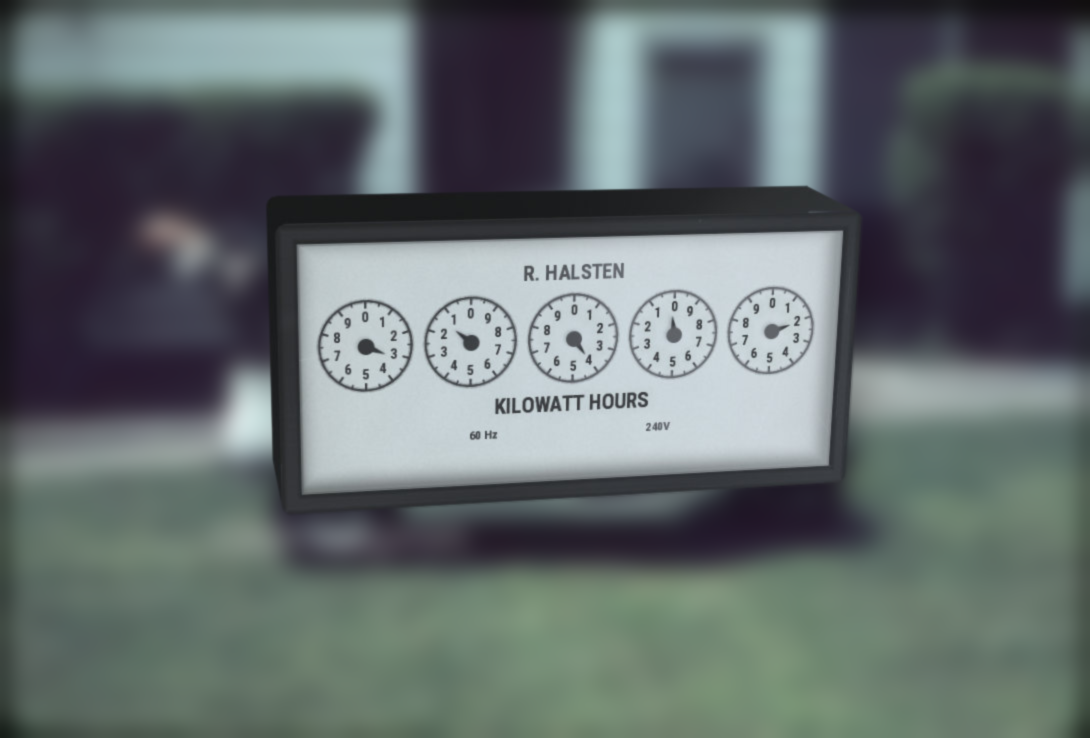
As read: 31402kWh
